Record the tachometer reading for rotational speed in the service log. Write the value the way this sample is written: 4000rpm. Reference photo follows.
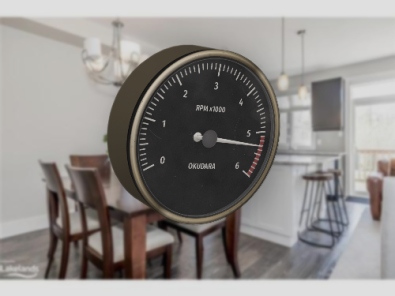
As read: 5300rpm
